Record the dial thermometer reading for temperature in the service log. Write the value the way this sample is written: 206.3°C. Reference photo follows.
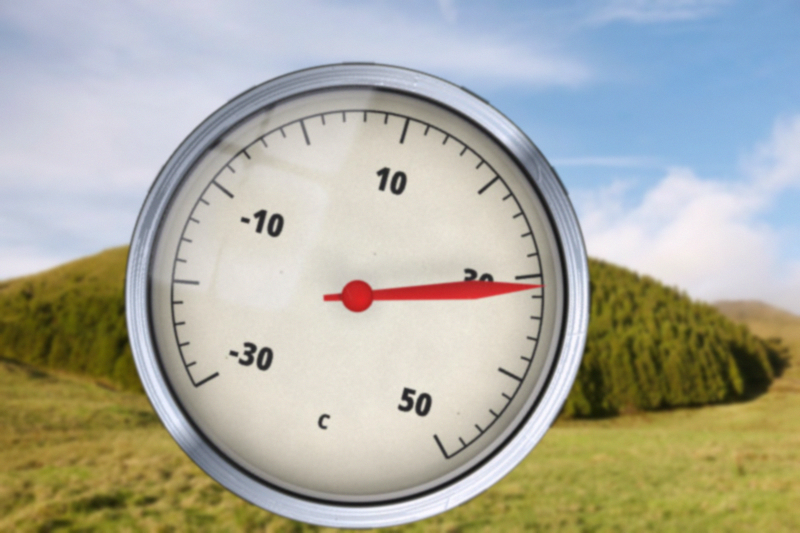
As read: 31°C
